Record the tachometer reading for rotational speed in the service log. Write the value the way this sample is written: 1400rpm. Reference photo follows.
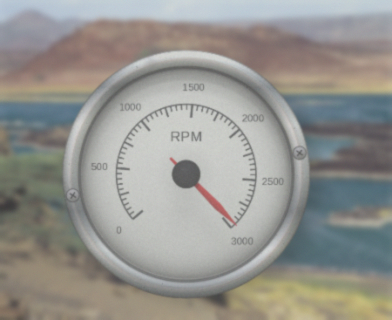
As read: 2950rpm
